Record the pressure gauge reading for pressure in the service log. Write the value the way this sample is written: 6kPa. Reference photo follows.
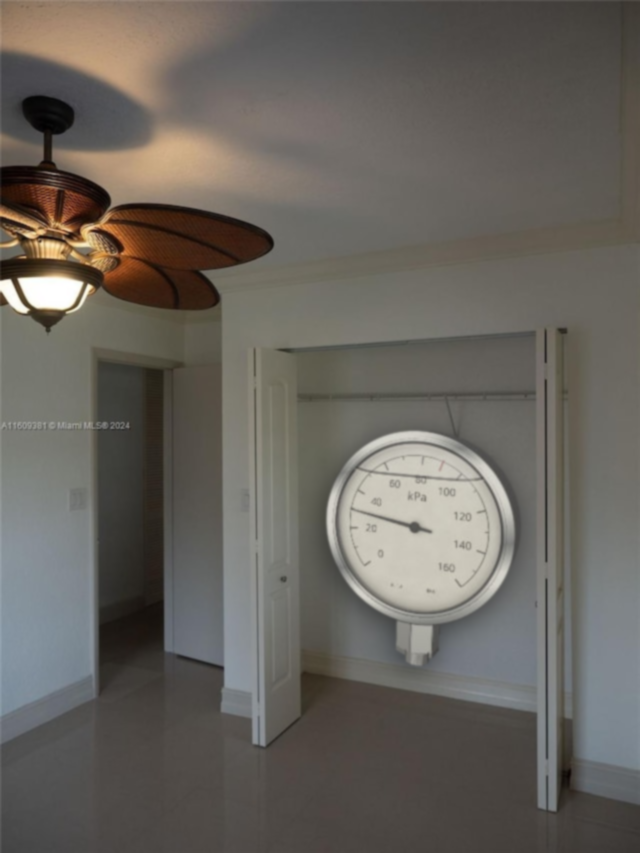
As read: 30kPa
